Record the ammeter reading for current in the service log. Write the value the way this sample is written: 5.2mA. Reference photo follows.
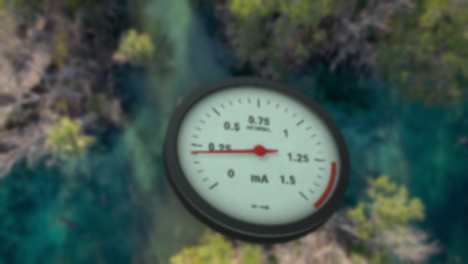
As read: 0.2mA
